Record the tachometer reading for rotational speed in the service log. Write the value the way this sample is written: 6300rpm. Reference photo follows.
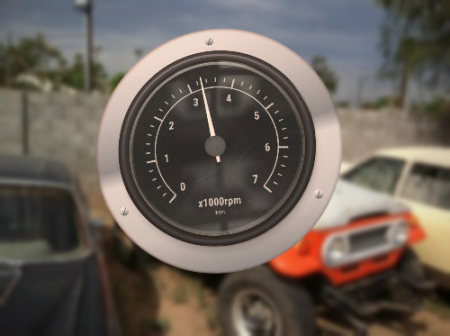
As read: 3300rpm
